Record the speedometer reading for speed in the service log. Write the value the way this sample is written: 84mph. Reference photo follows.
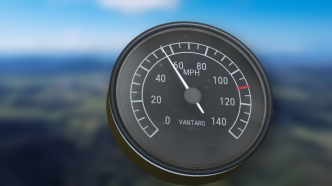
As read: 55mph
